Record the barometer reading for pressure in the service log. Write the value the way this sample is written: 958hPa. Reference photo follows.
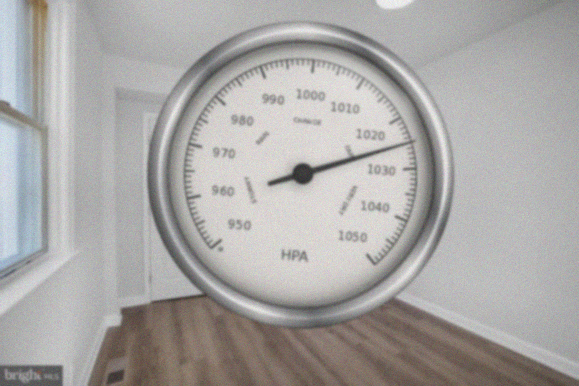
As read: 1025hPa
